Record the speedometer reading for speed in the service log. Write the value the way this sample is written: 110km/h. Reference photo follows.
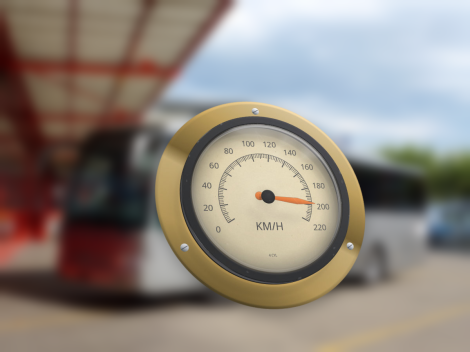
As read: 200km/h
